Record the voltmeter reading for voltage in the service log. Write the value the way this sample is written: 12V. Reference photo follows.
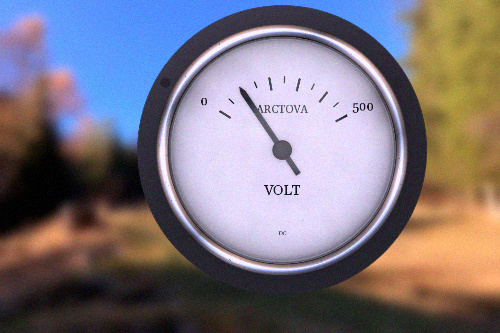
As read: 100V
